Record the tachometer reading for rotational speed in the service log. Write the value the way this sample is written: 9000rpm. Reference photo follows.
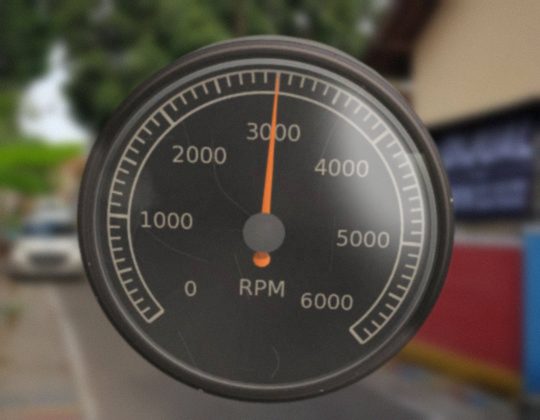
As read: 3000rpm
